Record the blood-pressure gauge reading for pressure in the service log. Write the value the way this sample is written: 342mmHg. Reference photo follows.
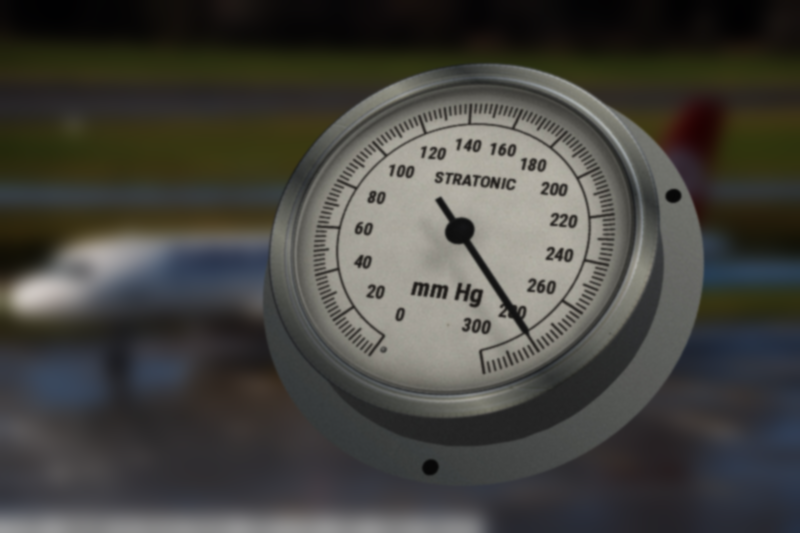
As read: 280mmHg
